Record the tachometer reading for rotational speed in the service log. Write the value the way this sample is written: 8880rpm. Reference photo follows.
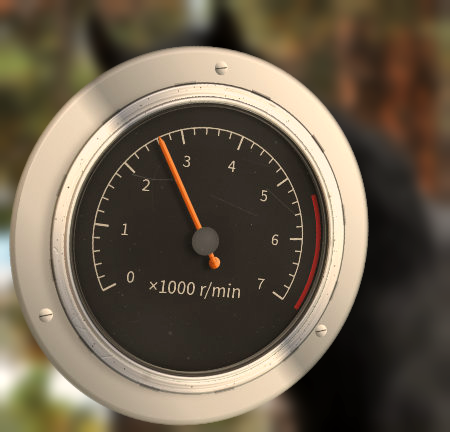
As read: 2600rpm
